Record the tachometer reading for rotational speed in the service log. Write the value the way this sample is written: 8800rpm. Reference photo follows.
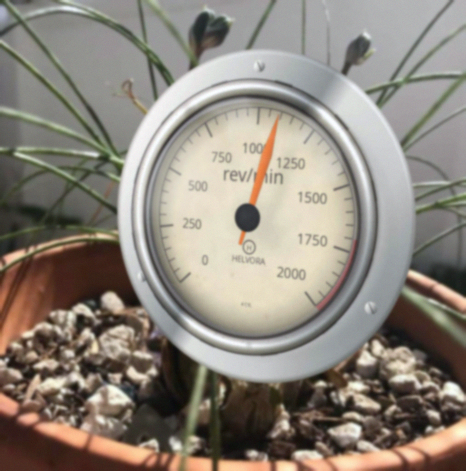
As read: 1100rpm
